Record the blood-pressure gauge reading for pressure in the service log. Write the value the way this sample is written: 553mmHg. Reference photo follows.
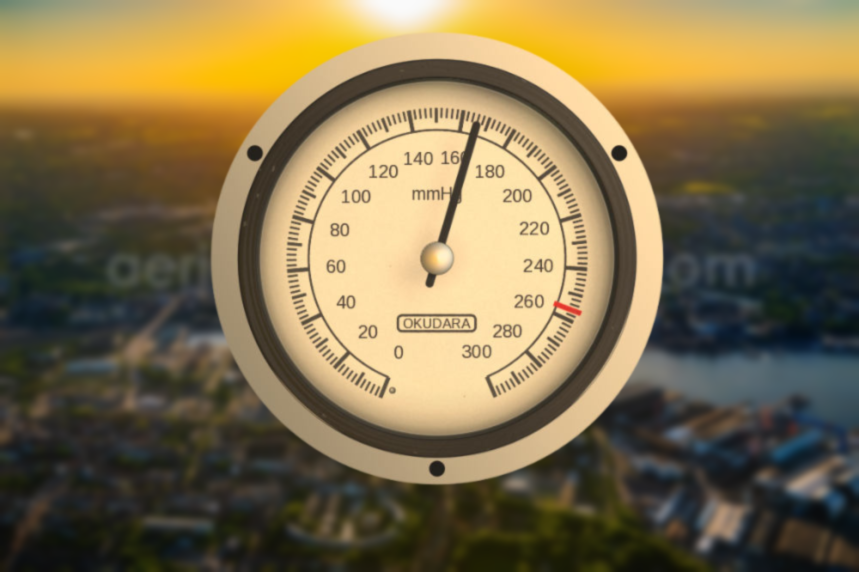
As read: 166mmHg
